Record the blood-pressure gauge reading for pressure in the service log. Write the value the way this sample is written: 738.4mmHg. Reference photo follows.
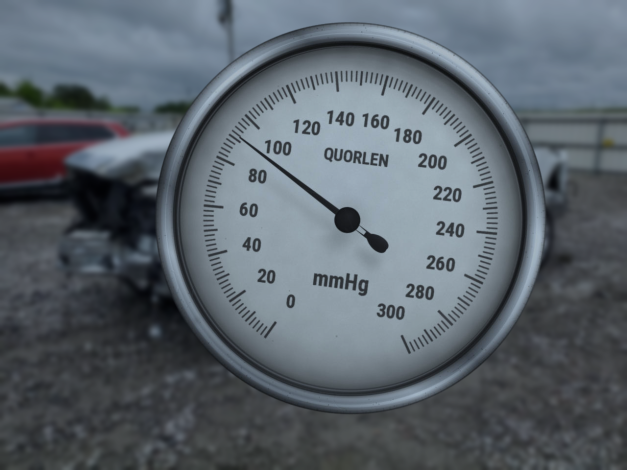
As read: 92mmHg
